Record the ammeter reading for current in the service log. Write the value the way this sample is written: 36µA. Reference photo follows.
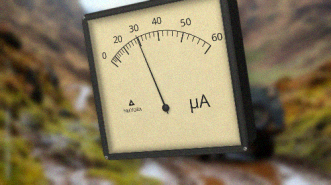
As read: 30µA
